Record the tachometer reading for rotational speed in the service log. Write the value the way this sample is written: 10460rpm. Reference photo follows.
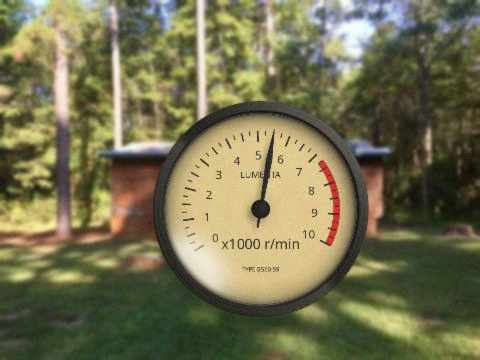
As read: 5500rpm
